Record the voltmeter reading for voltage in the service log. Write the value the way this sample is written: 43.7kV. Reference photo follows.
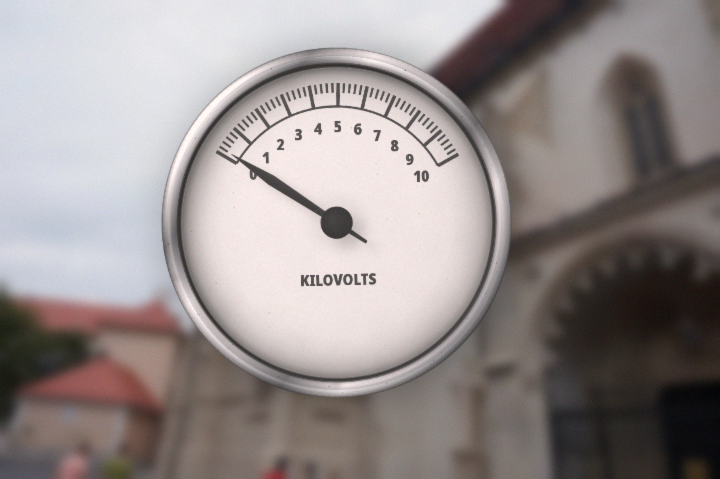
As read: 0.2kV
